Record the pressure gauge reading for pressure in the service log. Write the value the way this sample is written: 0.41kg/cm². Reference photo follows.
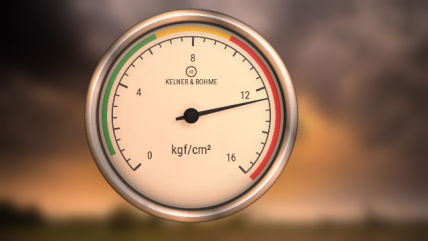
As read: 12.5kg/cm²
